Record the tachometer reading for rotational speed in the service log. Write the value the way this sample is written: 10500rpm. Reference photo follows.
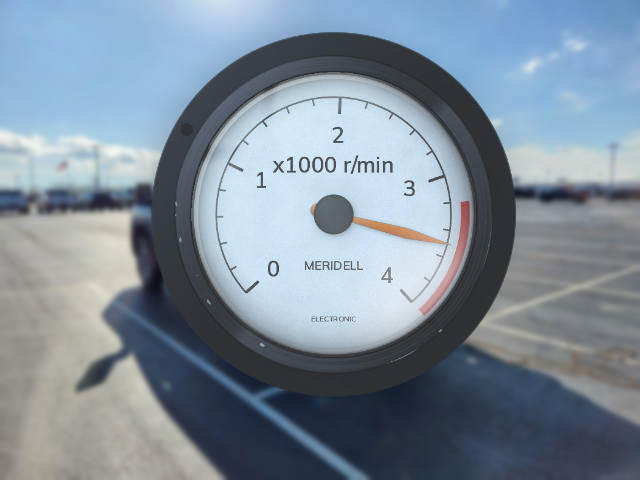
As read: 3500rpm
